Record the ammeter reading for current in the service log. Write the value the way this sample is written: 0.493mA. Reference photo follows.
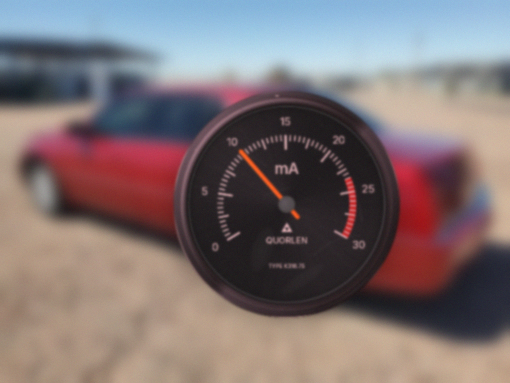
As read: 10mA
